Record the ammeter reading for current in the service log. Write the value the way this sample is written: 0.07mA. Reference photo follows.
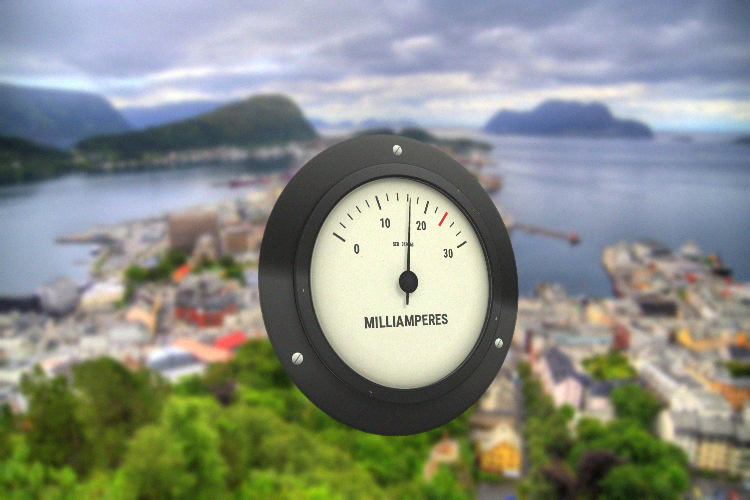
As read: 16mA
